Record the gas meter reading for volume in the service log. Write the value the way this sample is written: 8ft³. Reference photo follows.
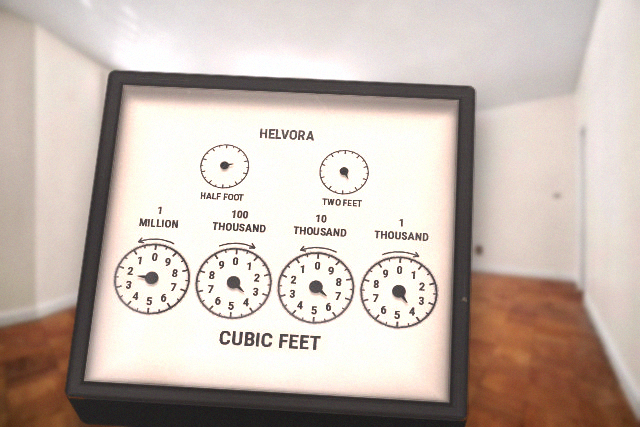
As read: 236400ft³
